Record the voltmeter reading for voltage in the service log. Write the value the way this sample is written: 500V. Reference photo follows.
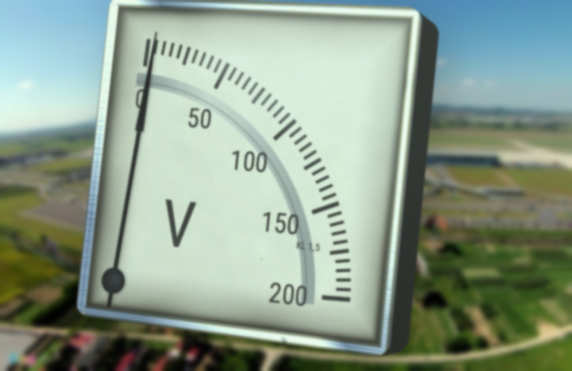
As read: 5V
